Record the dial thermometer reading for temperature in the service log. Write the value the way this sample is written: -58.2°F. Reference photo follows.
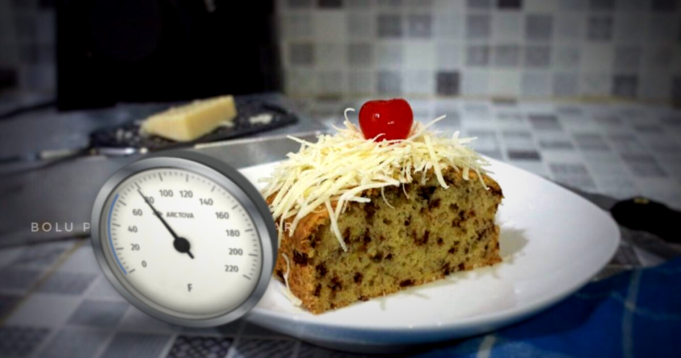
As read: 80°F
